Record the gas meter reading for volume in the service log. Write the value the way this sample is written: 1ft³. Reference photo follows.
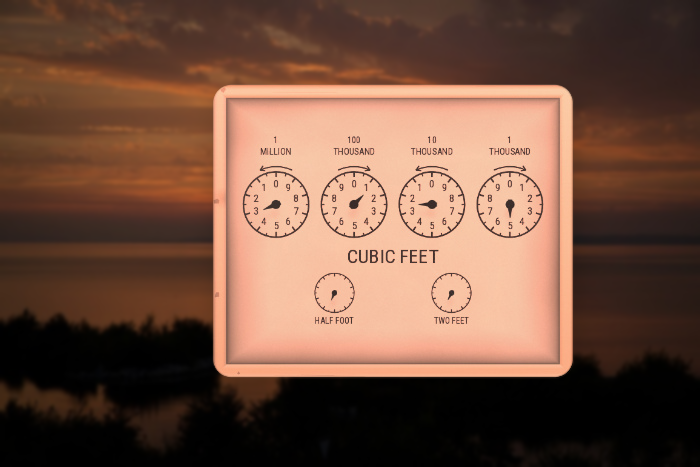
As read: 312500ft³
